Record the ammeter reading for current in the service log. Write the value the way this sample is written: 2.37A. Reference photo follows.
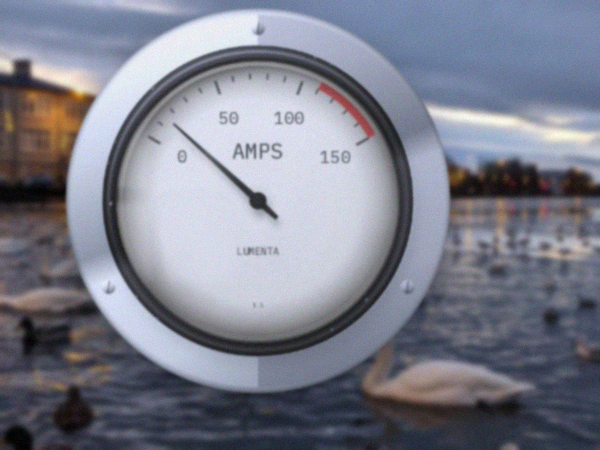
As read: 15A
